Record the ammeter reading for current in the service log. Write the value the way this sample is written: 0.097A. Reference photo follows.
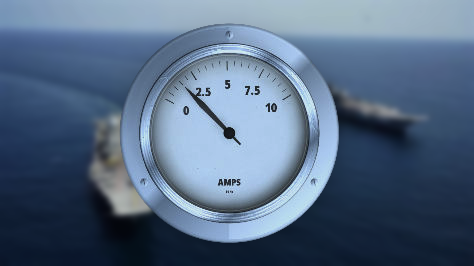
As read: 1.5A
